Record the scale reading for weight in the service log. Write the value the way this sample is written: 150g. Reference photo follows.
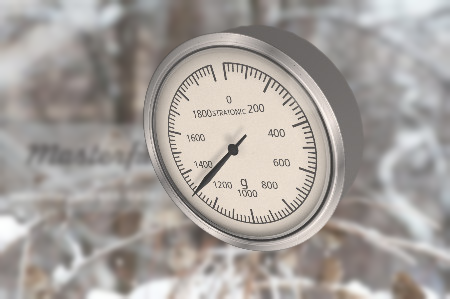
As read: 1300g
